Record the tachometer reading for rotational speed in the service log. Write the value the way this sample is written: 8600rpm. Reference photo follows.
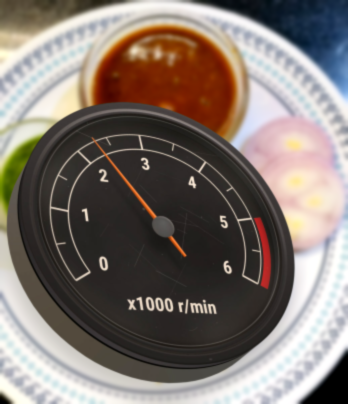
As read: 2250rpm
